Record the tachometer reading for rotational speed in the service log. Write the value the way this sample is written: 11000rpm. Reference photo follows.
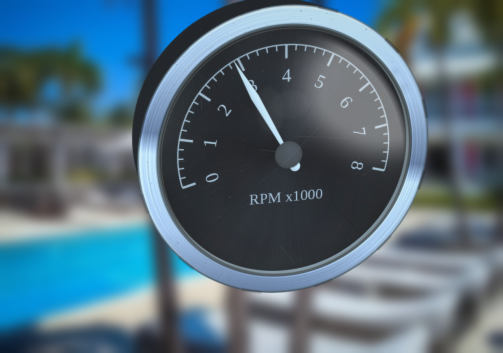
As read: 2900rpm
